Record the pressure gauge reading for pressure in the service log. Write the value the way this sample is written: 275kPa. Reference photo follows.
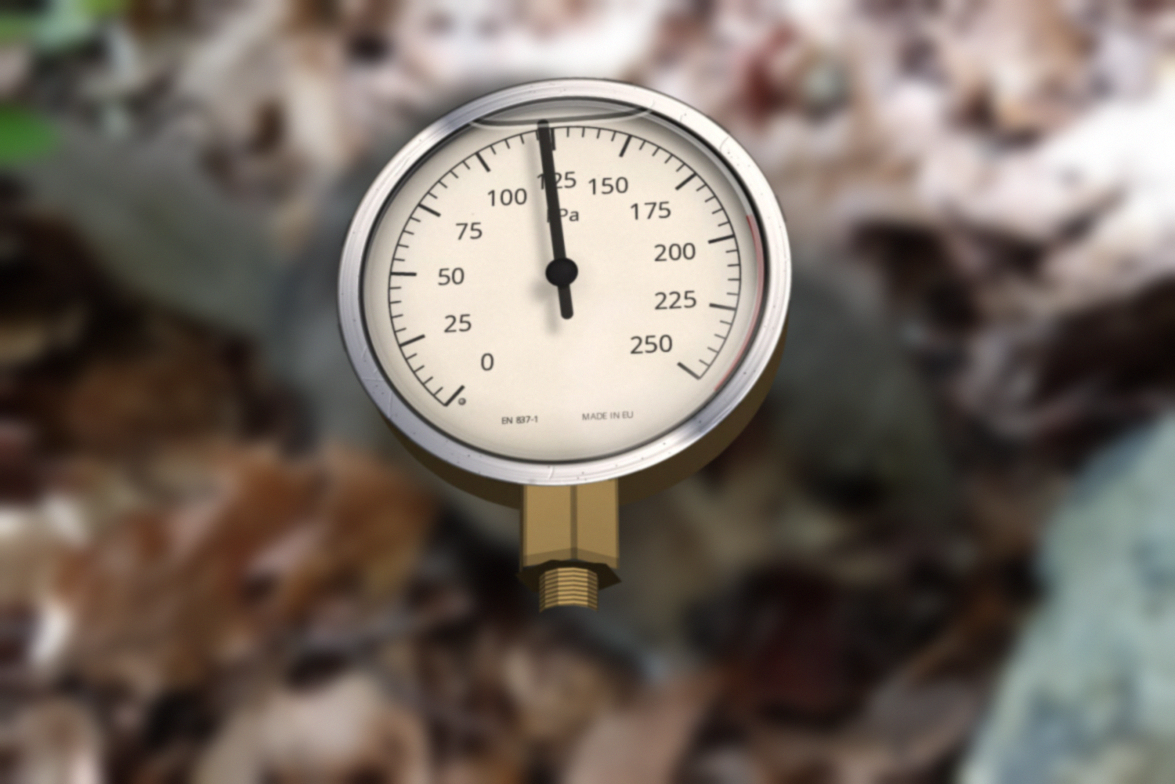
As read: 122.5kPa
